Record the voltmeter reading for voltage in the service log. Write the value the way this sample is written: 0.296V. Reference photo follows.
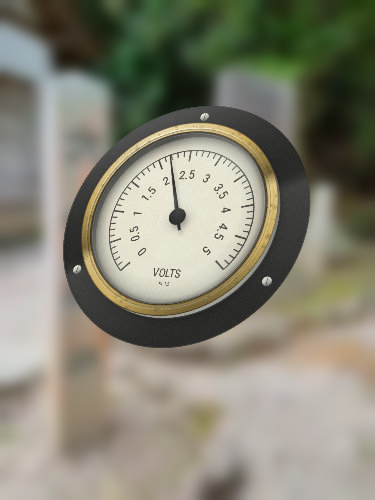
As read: 2.2V
